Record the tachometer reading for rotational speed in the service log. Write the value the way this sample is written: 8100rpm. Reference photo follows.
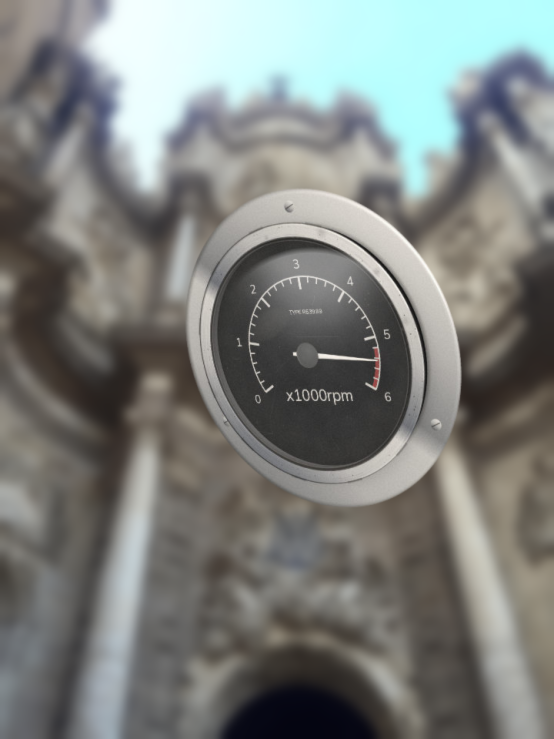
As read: 5400rpm
